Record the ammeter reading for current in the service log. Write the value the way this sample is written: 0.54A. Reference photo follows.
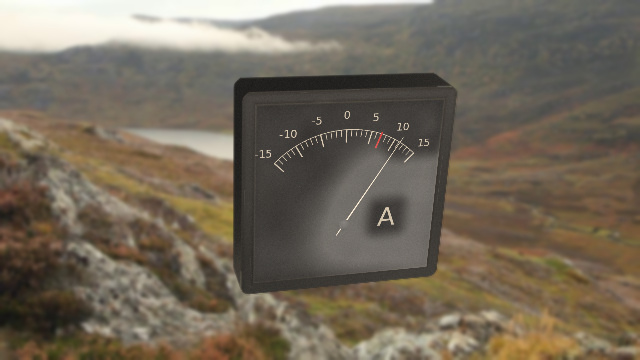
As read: 11A
